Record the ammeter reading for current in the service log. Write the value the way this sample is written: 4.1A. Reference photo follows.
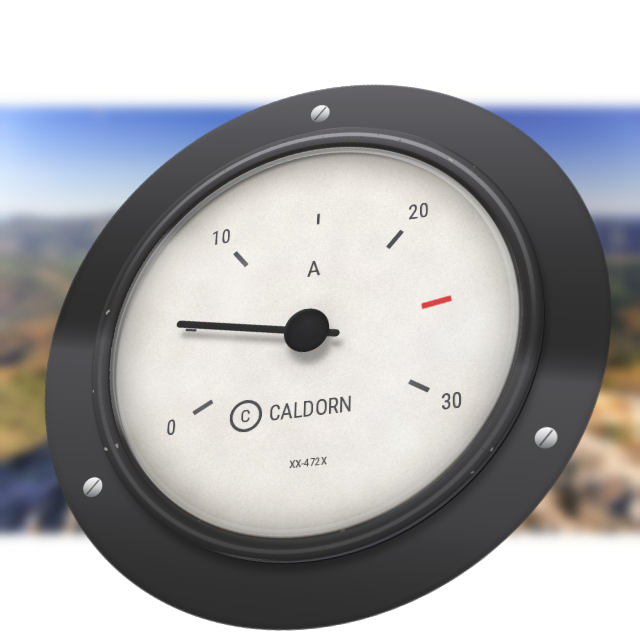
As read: 5A
